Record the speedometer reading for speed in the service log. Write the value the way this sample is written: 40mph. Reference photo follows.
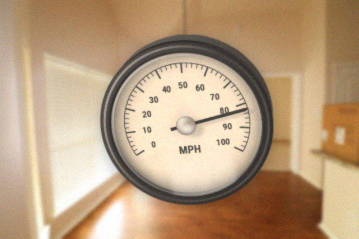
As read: 82mph
